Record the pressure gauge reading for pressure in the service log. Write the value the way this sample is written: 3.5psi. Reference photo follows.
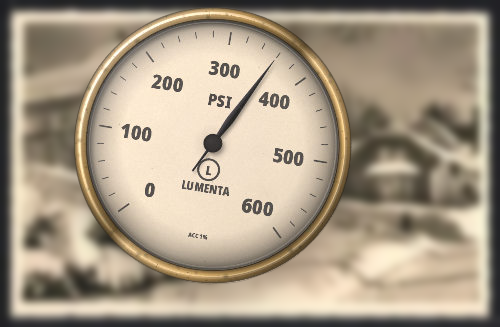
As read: 360psi
